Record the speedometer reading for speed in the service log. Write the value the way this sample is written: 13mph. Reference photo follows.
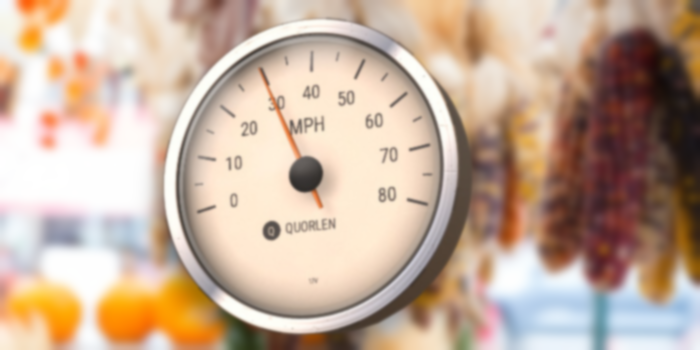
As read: 30mph
